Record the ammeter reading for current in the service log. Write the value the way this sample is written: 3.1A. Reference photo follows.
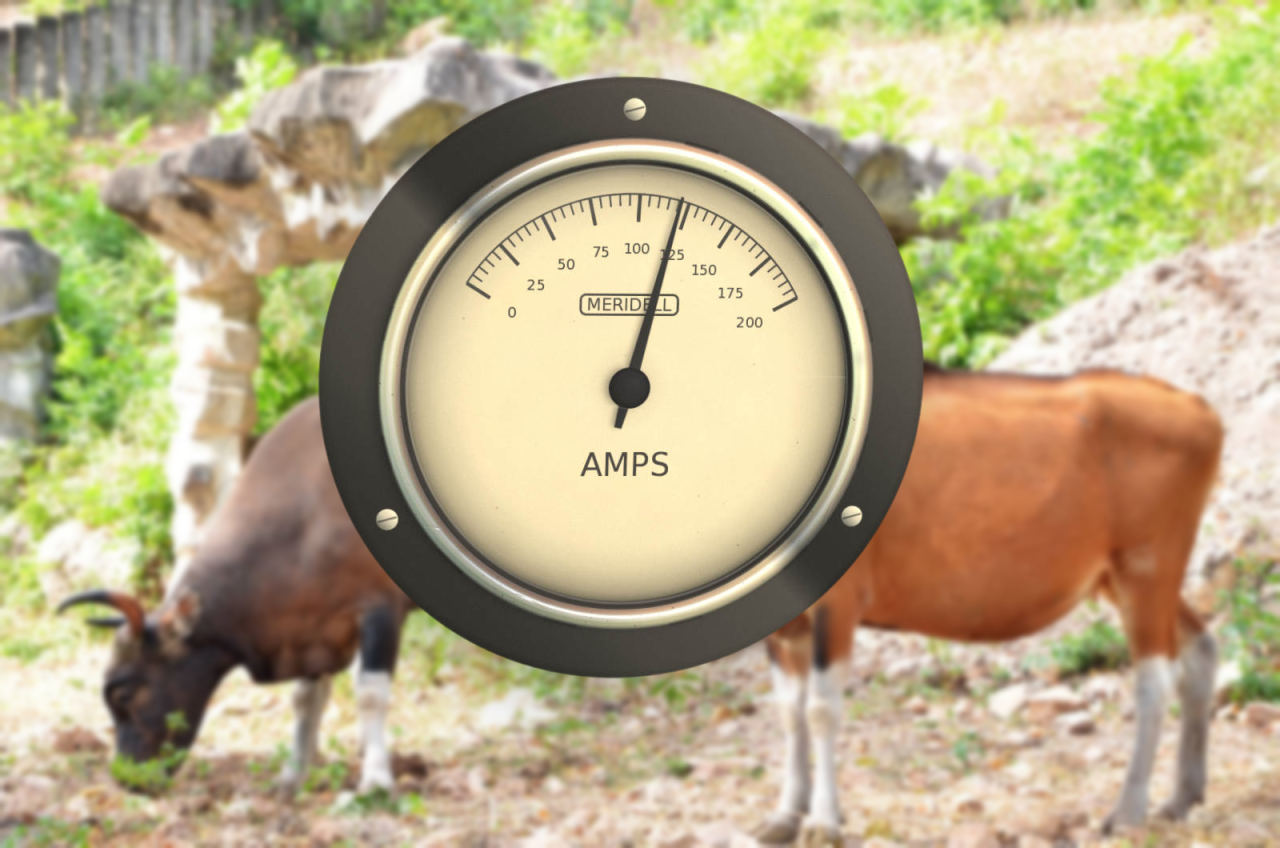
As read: 120A
